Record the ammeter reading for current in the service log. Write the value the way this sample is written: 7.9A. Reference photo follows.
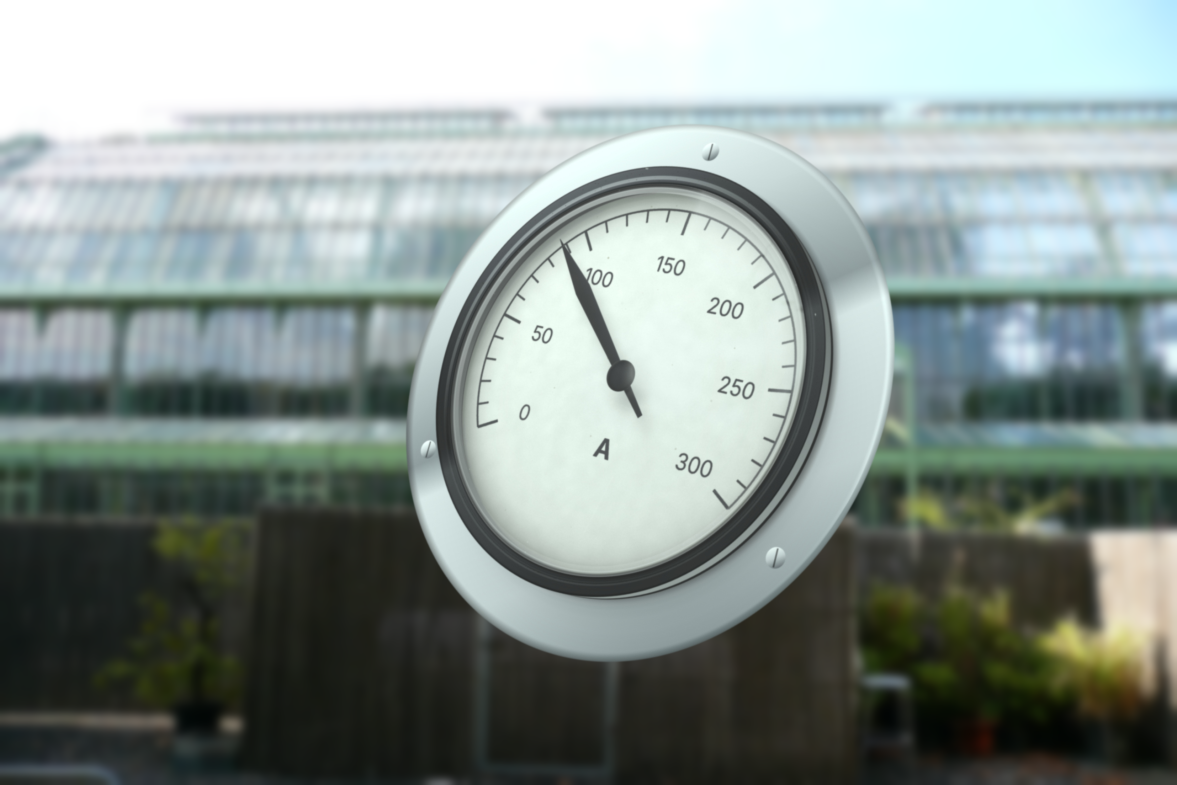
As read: 90A
